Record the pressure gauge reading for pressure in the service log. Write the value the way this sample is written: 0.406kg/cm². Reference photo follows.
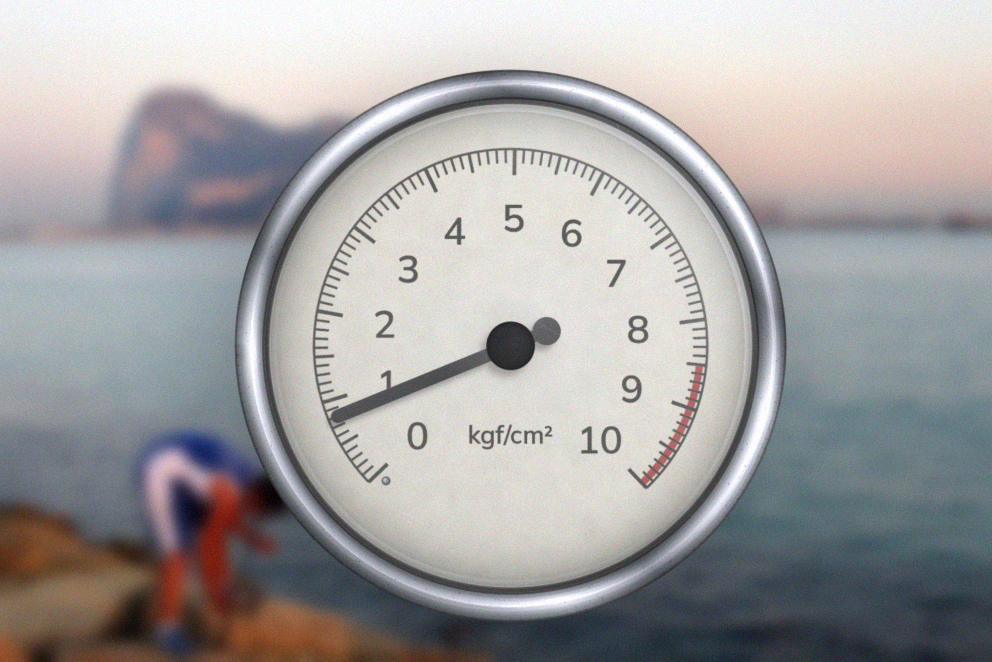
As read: 0.8kg/cm²
